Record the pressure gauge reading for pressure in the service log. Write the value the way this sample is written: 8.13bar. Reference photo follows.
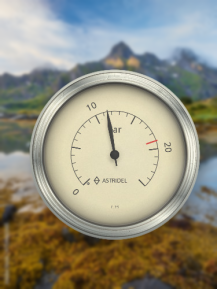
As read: 11.5bar
